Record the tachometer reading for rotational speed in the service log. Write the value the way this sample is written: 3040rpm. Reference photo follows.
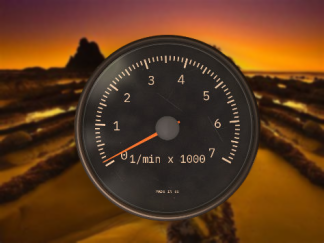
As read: 100rpm
